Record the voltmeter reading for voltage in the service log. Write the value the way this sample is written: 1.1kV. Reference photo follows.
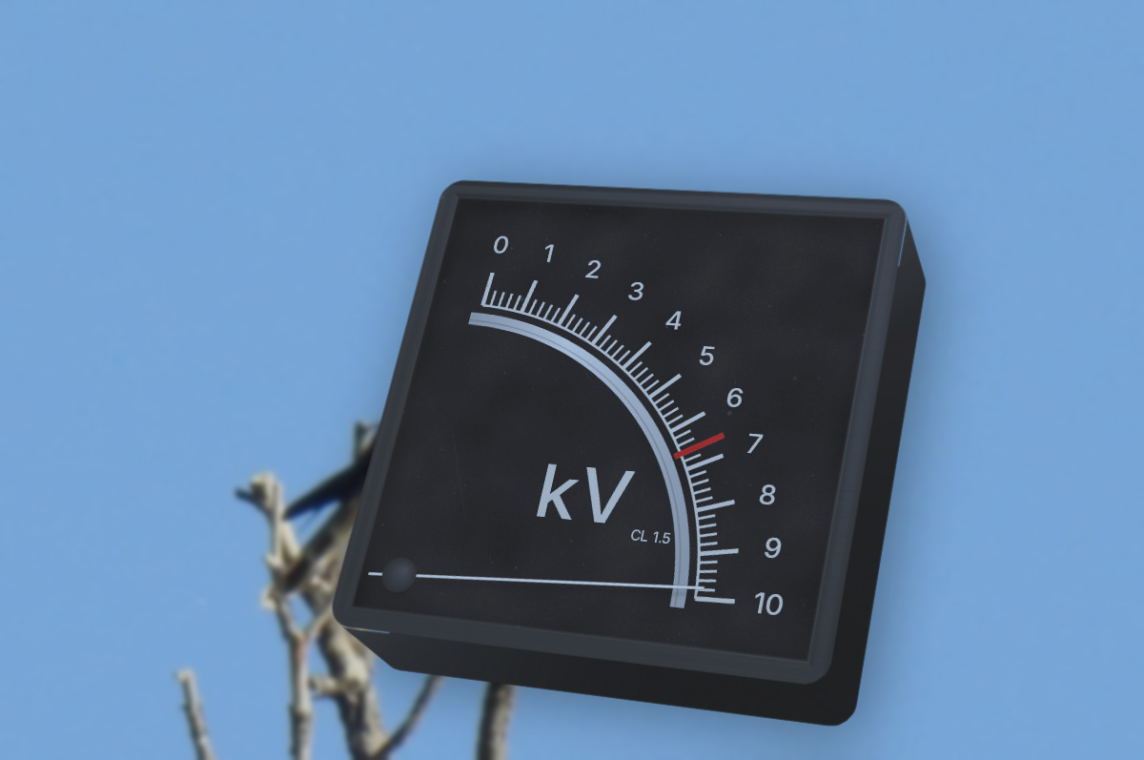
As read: 9.8kV
